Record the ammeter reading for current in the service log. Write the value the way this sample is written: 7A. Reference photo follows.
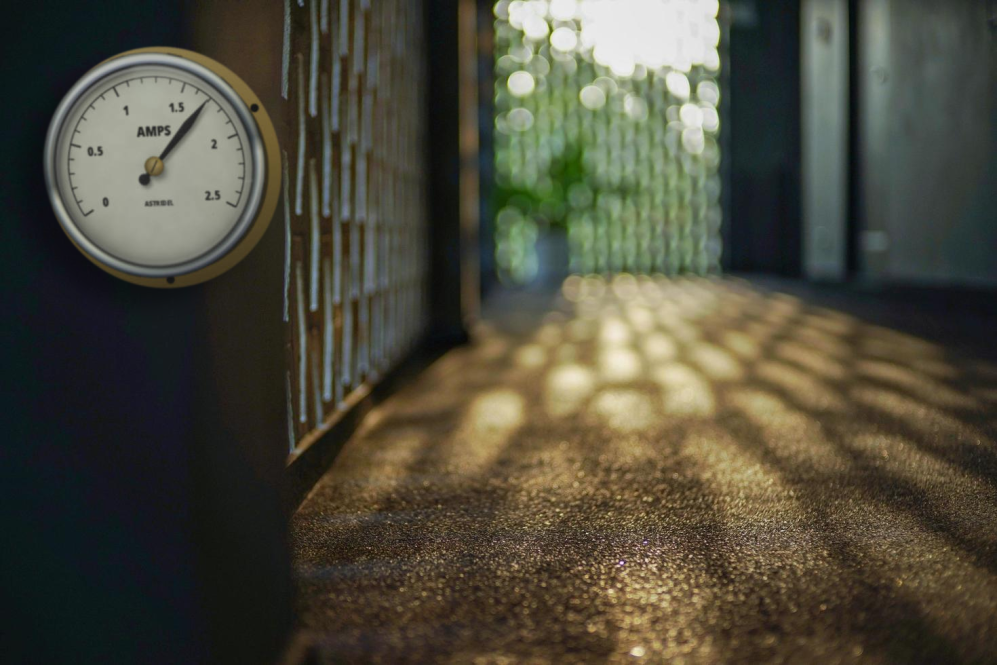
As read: 1.7A
